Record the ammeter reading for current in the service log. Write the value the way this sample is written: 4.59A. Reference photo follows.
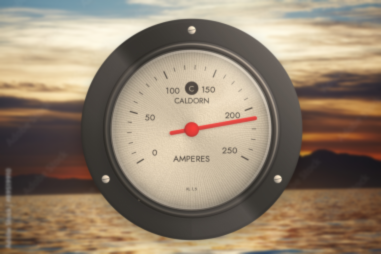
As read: 210A
